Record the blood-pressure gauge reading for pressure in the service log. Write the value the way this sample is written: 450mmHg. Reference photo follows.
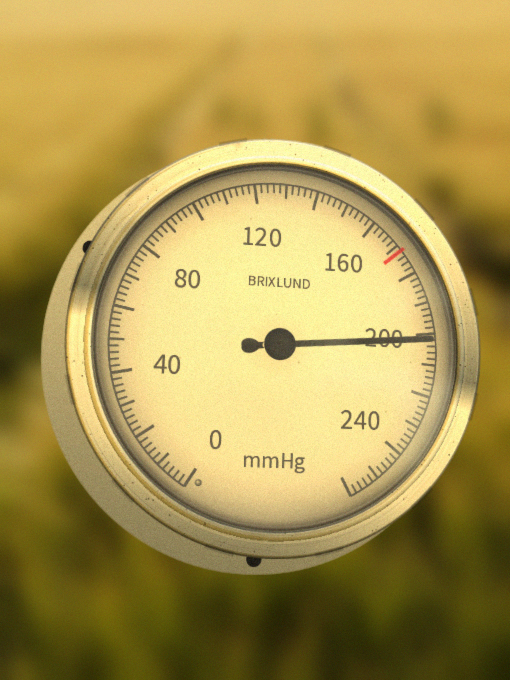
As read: 202mmHg
